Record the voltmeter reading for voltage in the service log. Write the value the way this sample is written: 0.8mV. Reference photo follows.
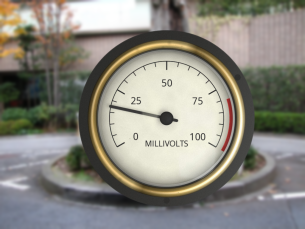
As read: 17.5mV
